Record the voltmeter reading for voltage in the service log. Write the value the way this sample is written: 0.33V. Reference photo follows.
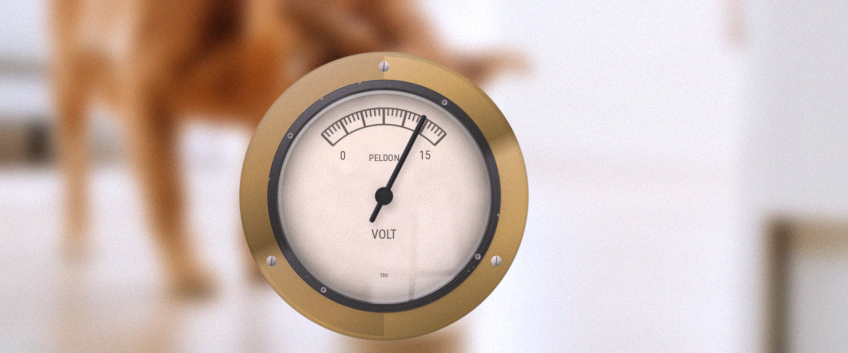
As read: 12V
